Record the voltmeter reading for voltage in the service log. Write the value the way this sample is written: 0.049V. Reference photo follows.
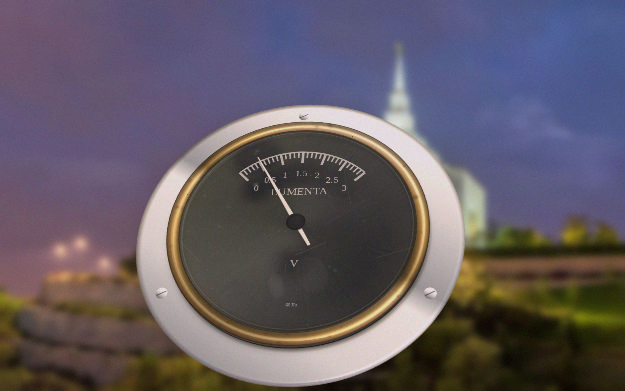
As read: 0.5V
